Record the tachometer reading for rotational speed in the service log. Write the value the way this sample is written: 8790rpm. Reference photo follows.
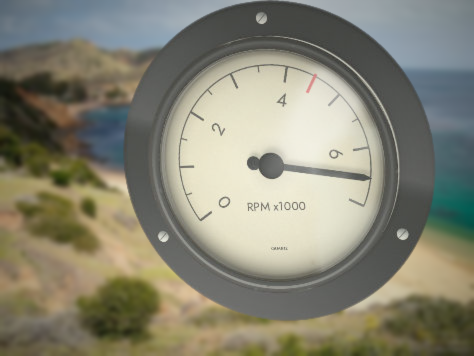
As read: 6500rpm
